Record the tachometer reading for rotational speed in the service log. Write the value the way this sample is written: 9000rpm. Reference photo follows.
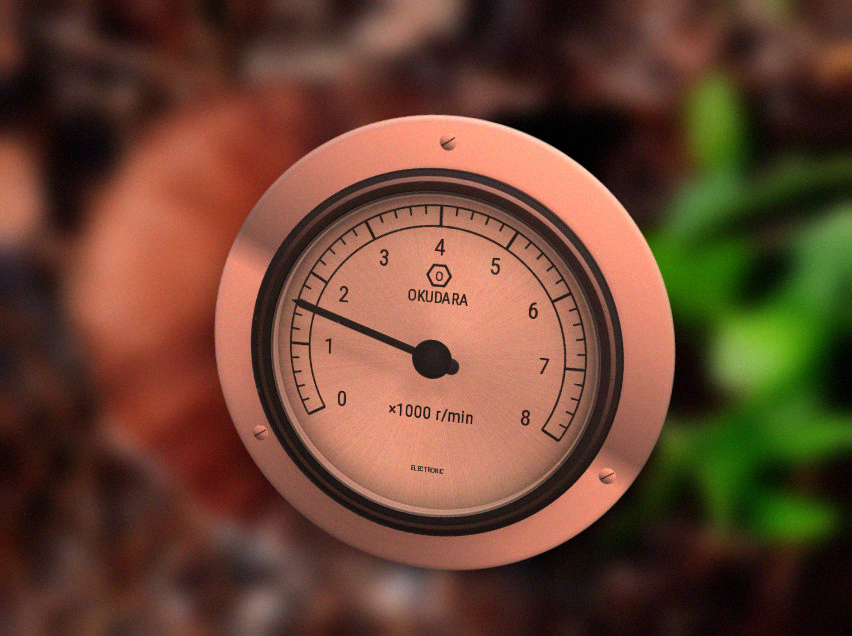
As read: 1600rpm
